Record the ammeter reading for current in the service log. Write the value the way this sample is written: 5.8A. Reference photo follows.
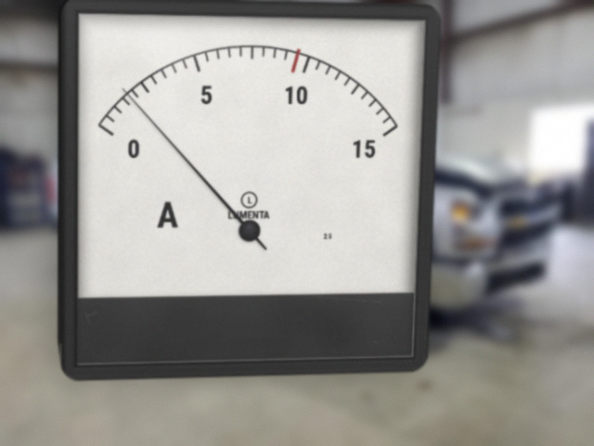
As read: 1.75A
